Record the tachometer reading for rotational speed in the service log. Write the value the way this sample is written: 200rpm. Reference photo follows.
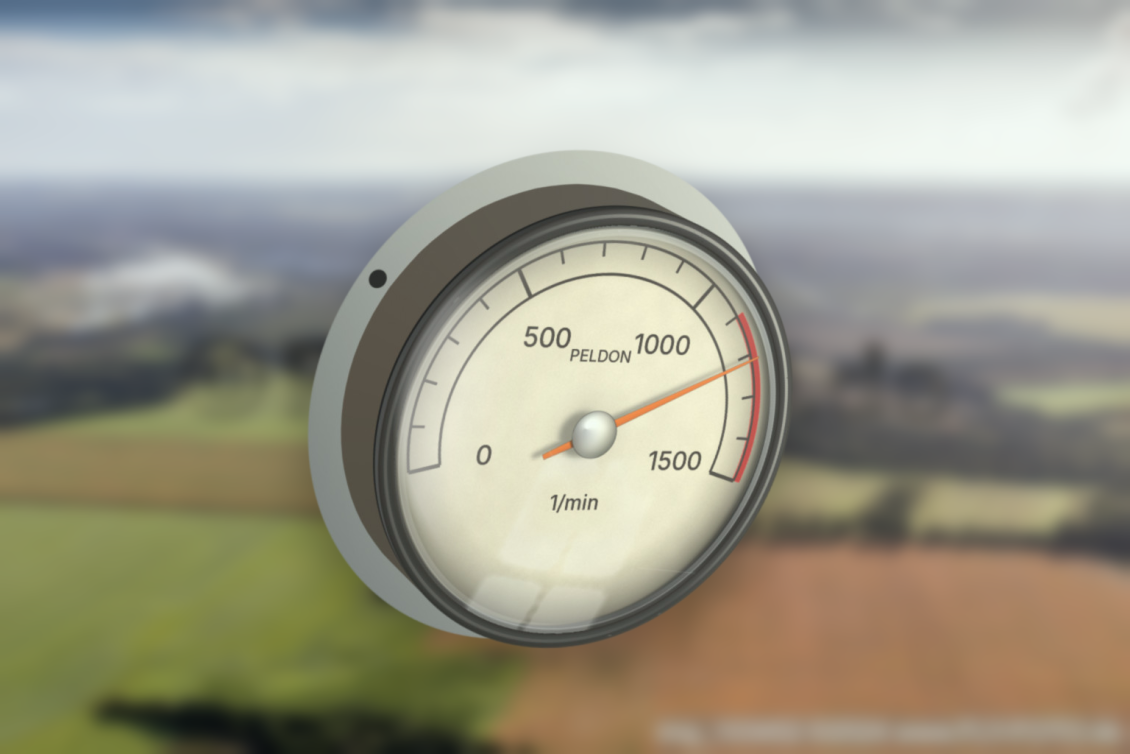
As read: 1200rpm
